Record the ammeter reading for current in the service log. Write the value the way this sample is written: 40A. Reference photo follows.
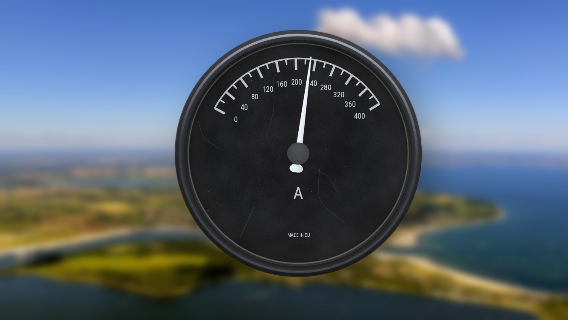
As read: 230A
